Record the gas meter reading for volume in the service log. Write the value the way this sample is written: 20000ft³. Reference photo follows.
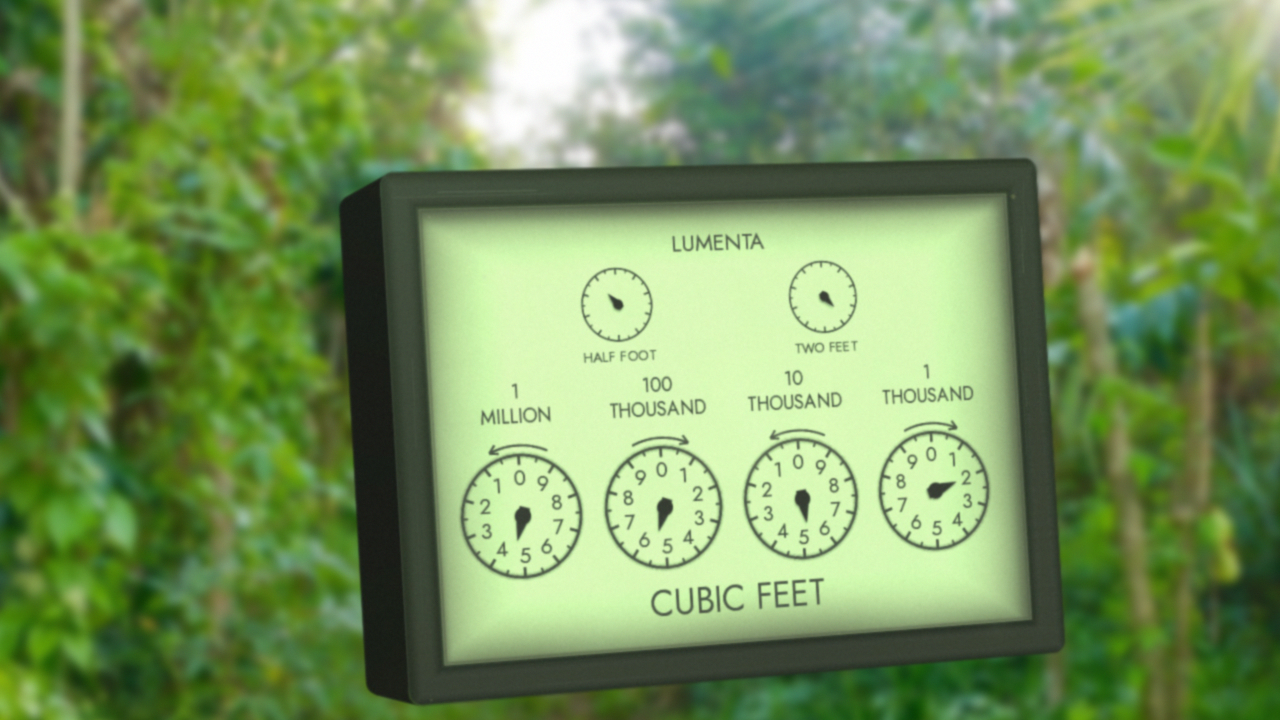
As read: 455200ft³
